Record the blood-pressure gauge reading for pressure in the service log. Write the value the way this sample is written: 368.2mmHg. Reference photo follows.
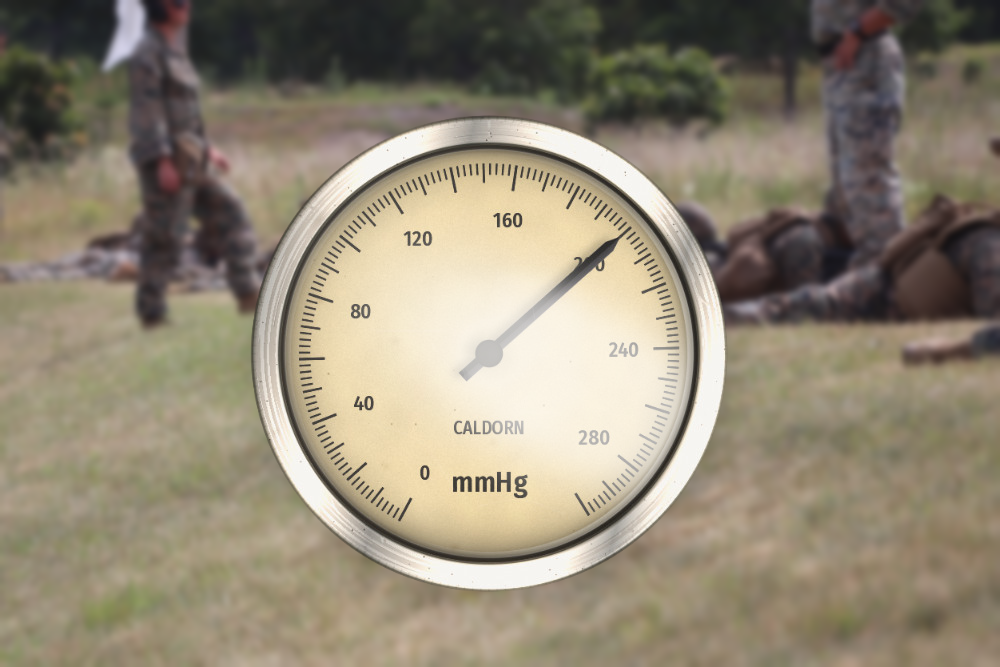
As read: 200mmHg
